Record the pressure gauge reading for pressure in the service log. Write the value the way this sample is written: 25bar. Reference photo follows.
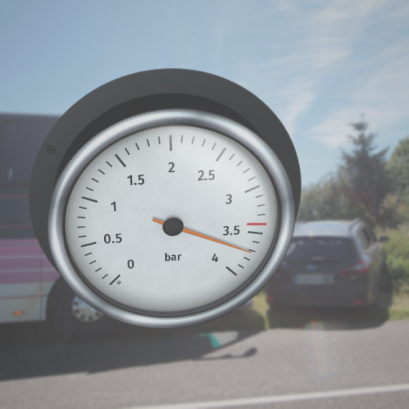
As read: 3.7bar
